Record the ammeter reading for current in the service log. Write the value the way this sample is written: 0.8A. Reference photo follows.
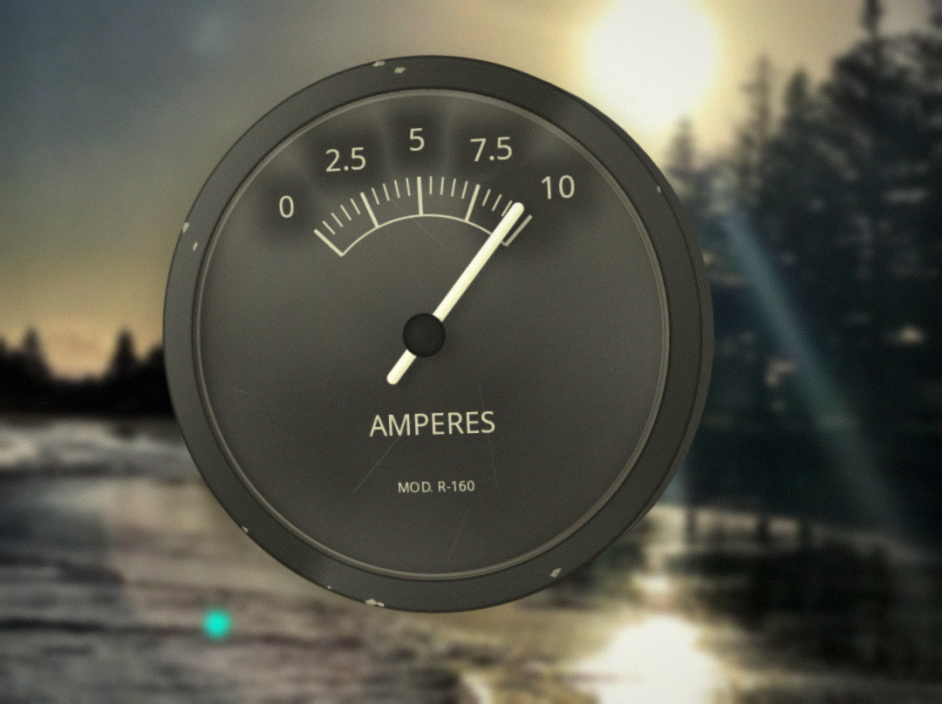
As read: 9.5A
